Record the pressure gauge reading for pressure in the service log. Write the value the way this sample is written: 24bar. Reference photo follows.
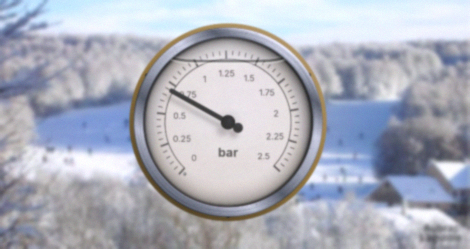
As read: 0.7bar
